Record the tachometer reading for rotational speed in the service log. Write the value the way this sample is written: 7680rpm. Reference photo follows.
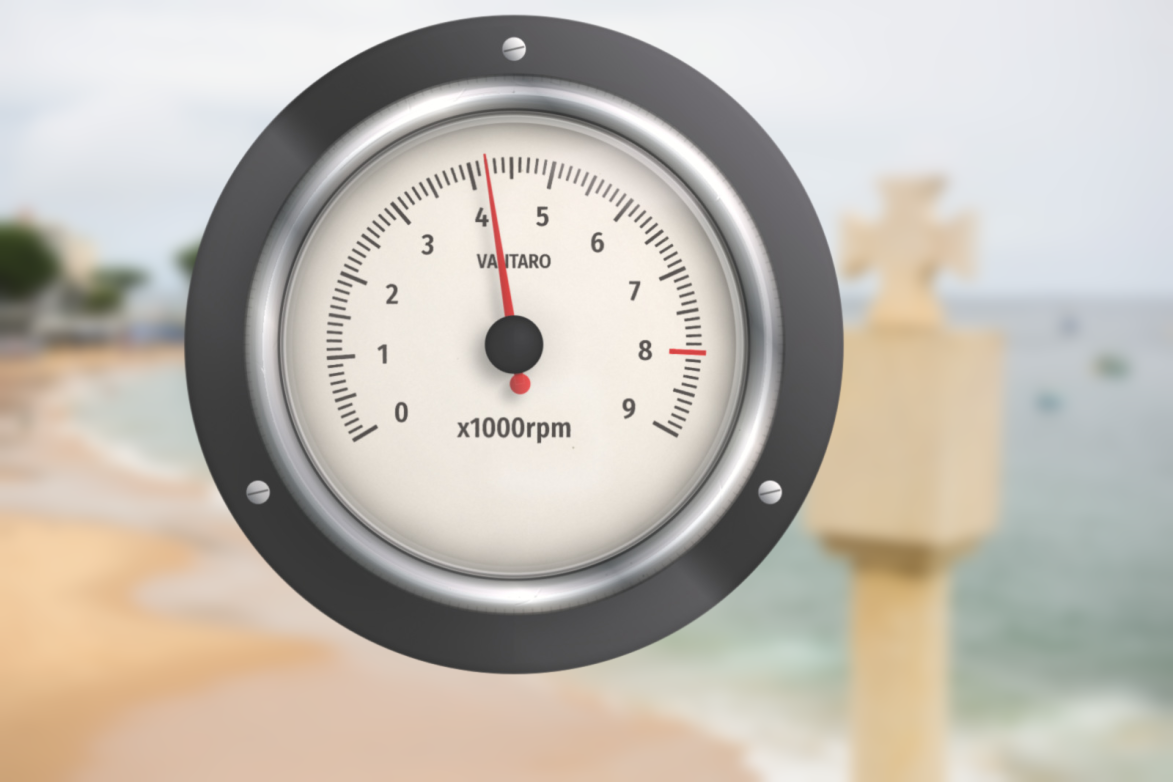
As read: 4200rpm
